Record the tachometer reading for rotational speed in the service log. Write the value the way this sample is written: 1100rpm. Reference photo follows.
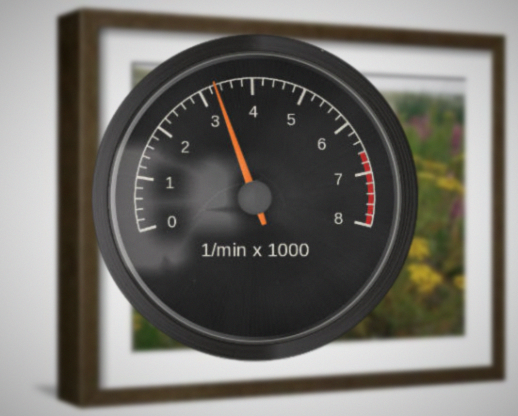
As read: 3300rpm
